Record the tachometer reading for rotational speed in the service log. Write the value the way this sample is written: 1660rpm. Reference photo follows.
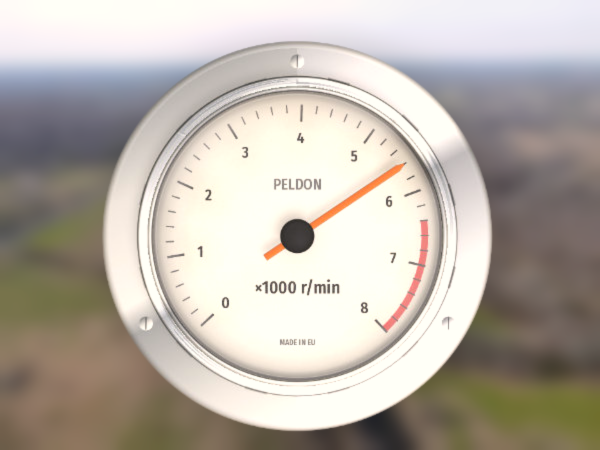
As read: 5600rpm
